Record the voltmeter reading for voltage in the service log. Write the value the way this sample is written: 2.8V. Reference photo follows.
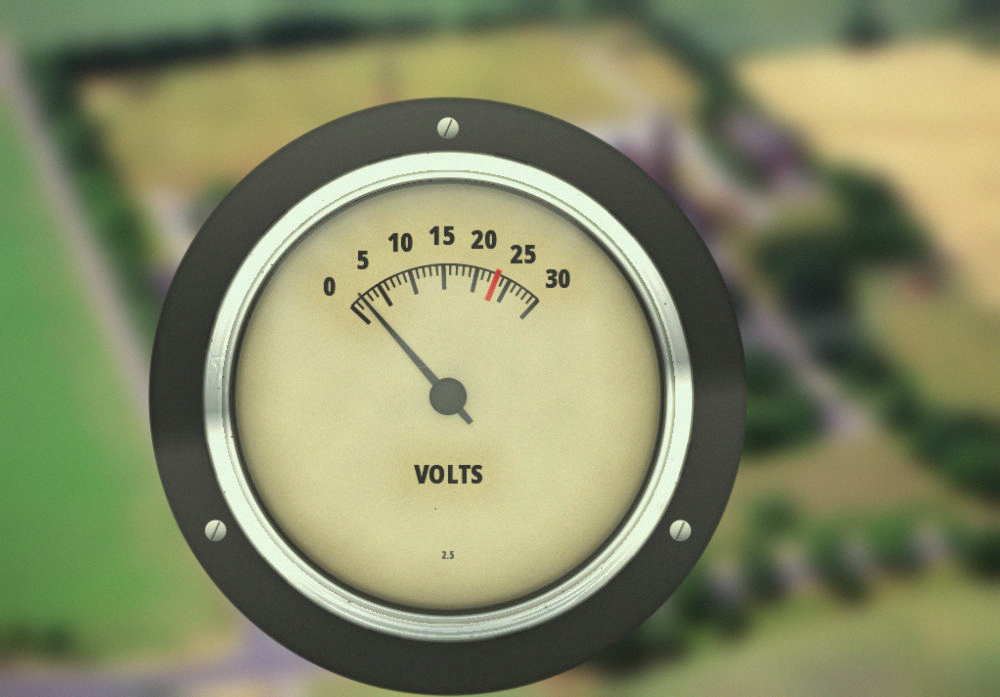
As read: 2V
